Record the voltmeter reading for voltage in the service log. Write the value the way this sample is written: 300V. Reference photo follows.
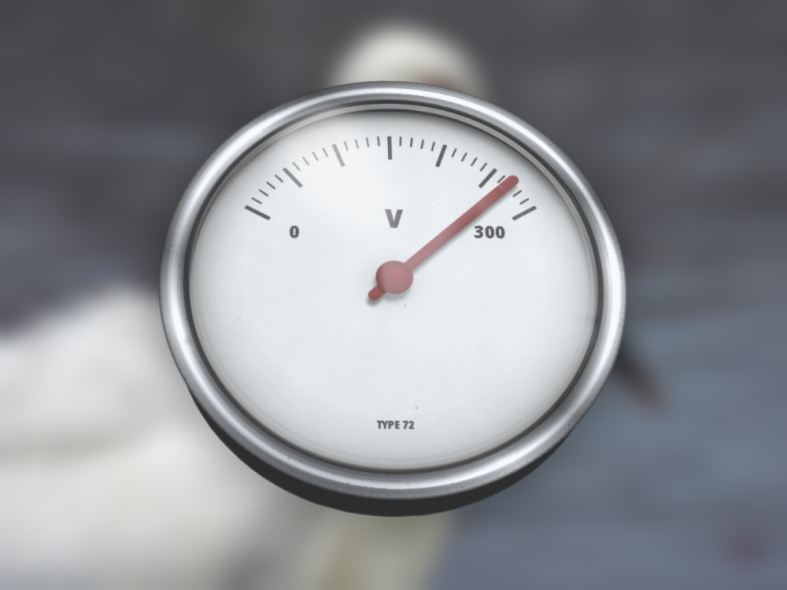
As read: 270V
